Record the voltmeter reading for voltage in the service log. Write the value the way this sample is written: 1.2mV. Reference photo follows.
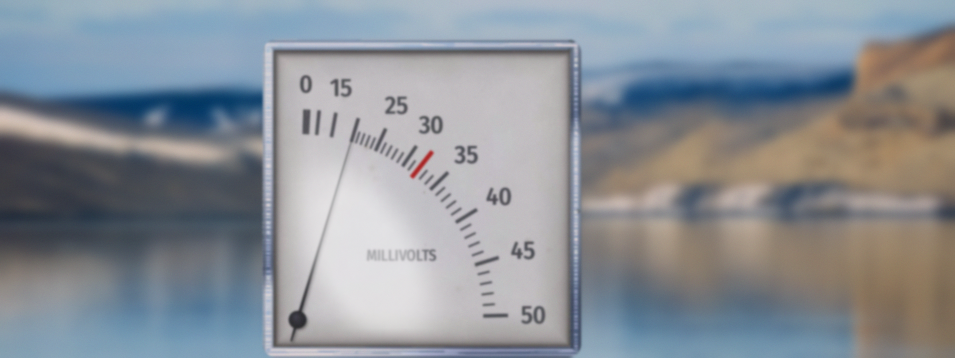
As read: 20mV
